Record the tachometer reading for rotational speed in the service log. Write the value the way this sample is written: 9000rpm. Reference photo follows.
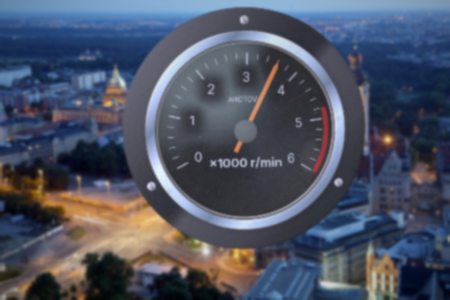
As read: 3600rpm
